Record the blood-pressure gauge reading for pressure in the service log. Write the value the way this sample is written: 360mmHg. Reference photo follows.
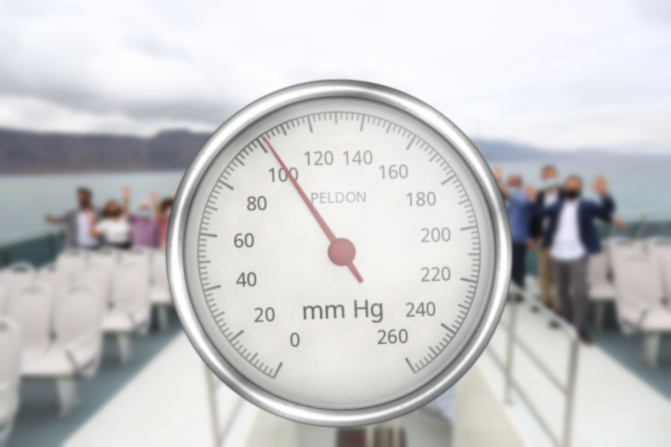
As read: 102mmHg
